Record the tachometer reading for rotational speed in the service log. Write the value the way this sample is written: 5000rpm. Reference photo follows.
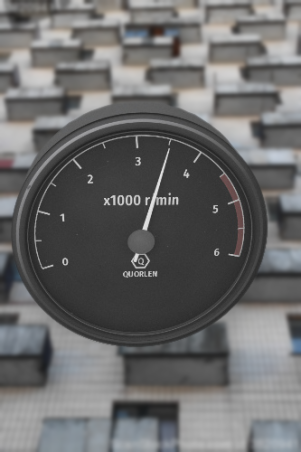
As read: 3500rpm
